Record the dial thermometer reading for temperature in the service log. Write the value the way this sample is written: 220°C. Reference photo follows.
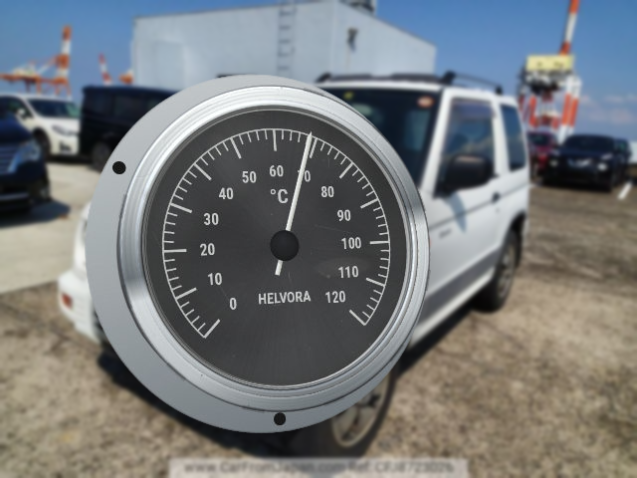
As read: 68°C
